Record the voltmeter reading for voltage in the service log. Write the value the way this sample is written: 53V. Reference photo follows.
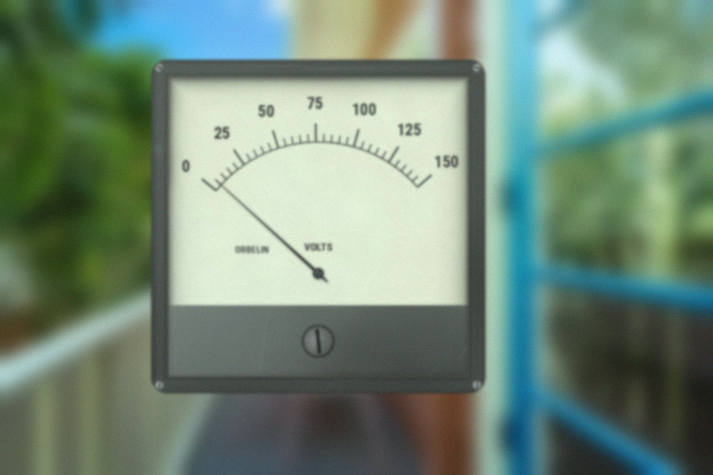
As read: 5V
